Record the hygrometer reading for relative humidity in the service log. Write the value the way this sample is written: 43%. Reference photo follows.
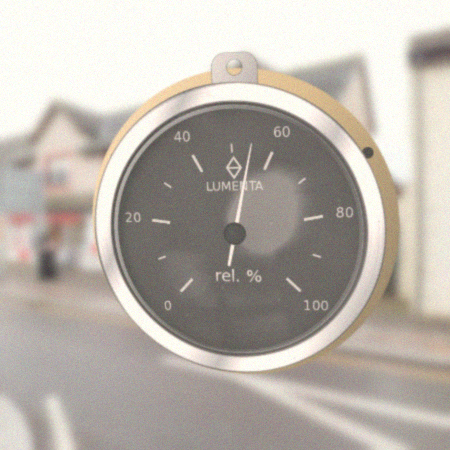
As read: 55%
